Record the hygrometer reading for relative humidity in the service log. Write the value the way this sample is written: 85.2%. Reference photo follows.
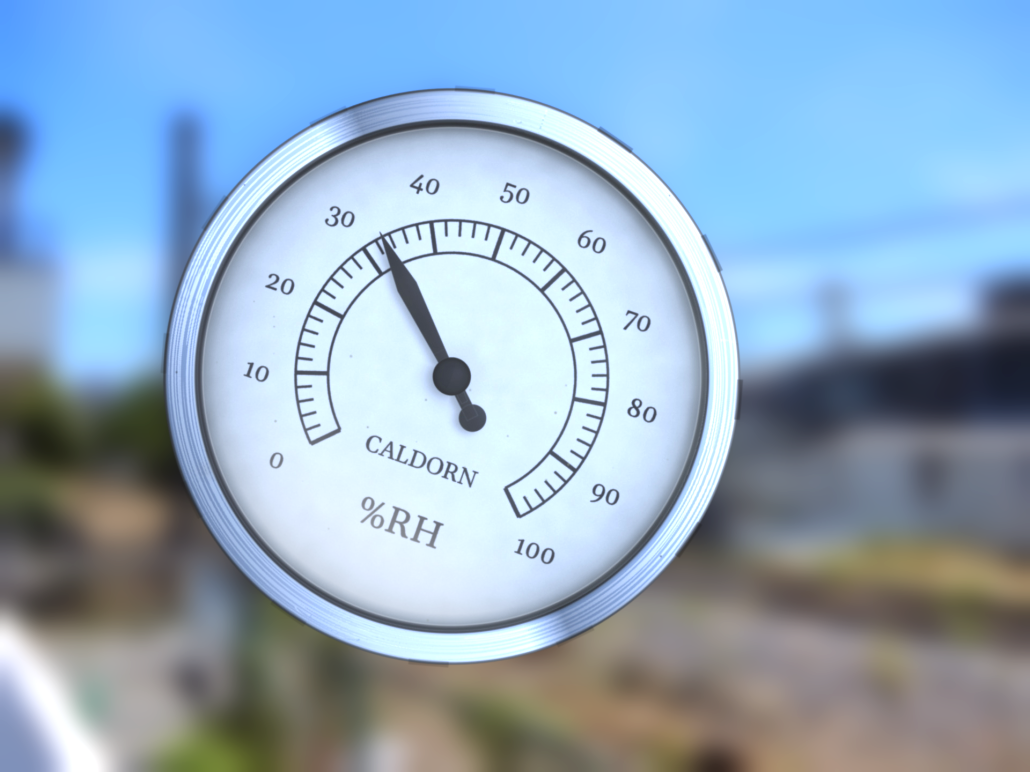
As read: 33%
